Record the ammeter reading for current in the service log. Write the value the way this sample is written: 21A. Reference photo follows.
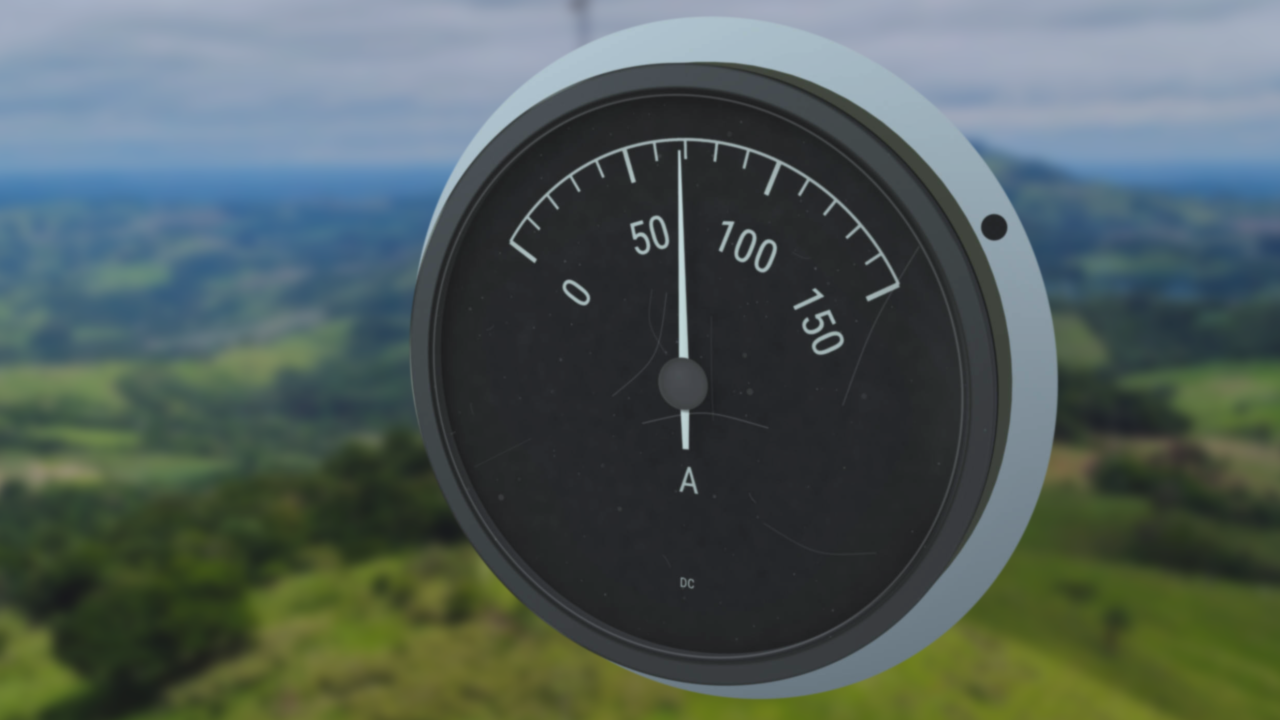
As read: 70A
